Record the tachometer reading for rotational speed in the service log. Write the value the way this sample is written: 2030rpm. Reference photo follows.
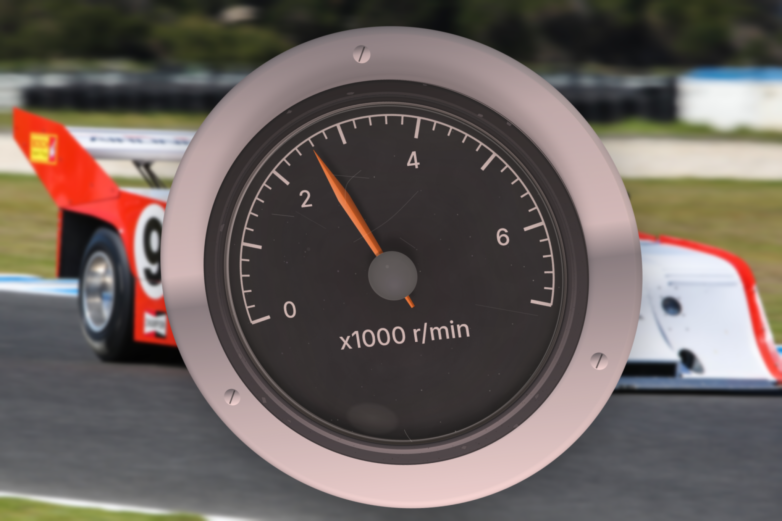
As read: 2600rpm
